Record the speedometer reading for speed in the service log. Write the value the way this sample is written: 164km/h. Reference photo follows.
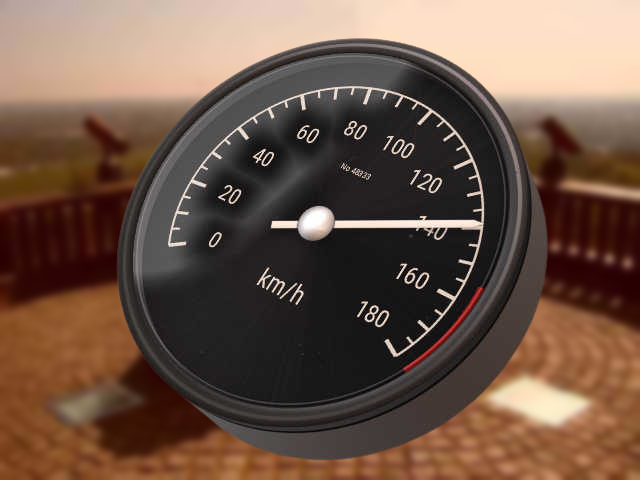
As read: 140km/h
